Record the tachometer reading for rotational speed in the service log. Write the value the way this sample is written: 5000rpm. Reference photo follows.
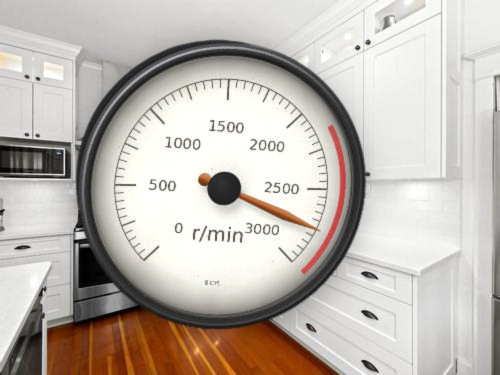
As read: 2750rpm
